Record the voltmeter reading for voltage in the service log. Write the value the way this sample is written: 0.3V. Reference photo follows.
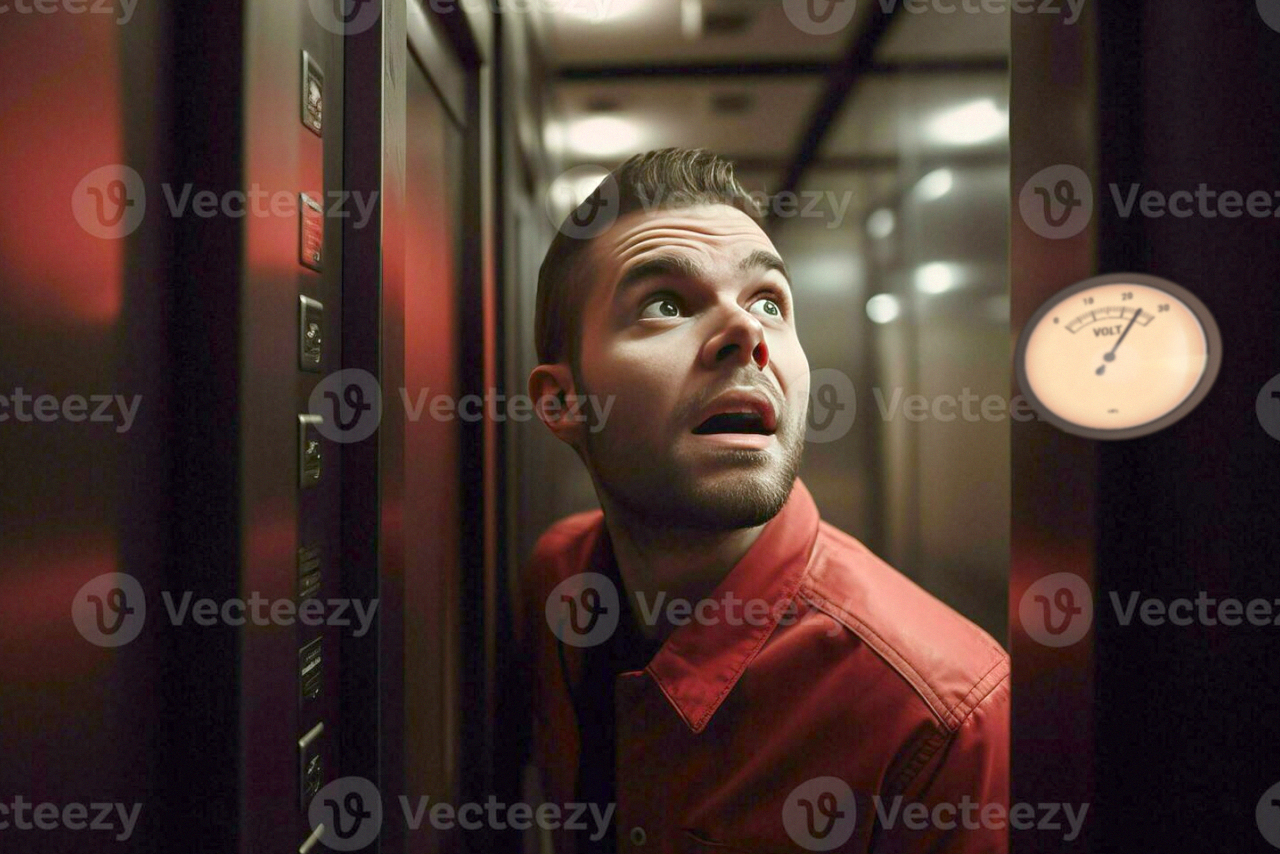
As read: 25V
